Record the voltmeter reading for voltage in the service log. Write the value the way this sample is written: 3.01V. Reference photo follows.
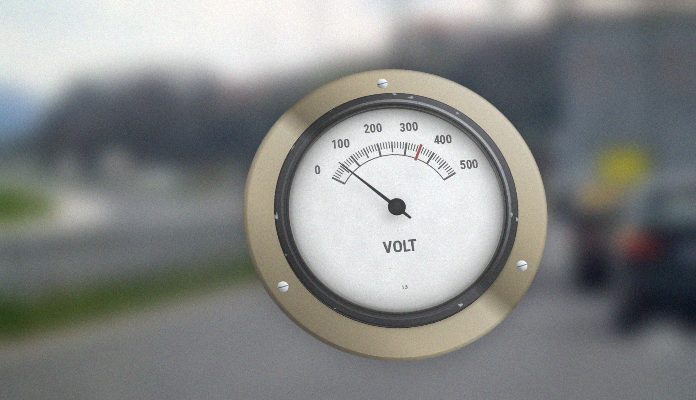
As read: 50V
